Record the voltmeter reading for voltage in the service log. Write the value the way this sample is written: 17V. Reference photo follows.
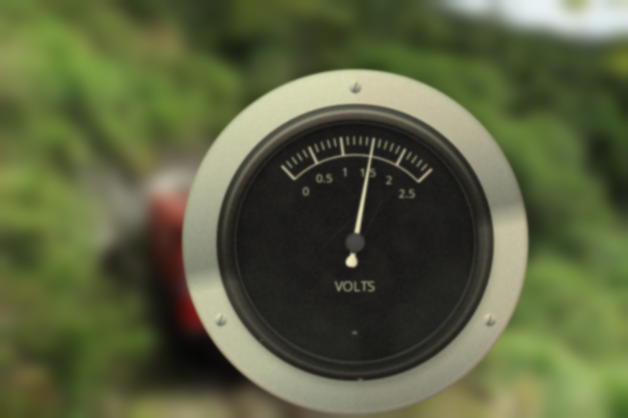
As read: 1.5V
